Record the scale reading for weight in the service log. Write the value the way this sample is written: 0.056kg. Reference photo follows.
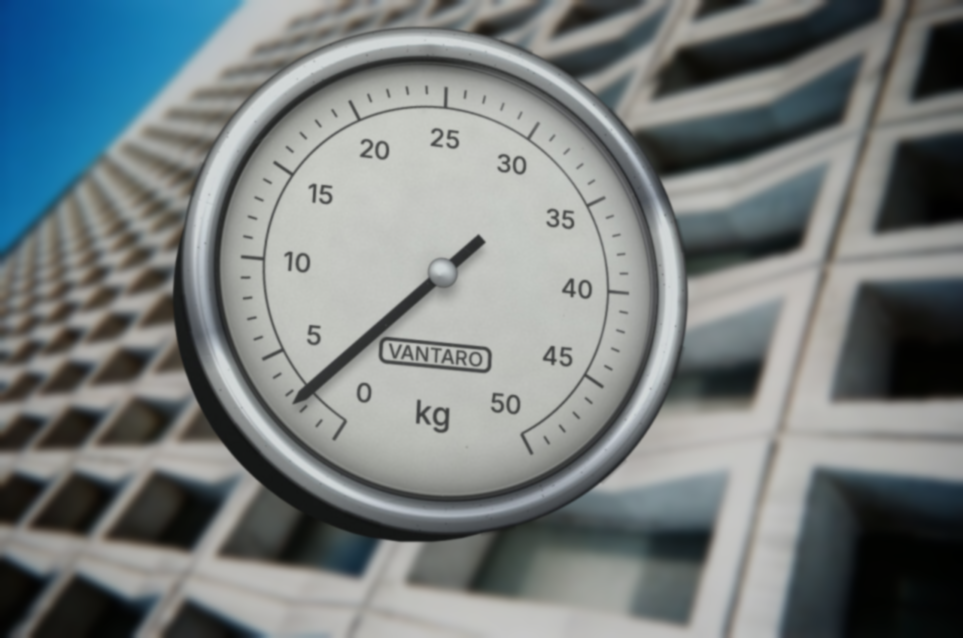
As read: 2.5kg
